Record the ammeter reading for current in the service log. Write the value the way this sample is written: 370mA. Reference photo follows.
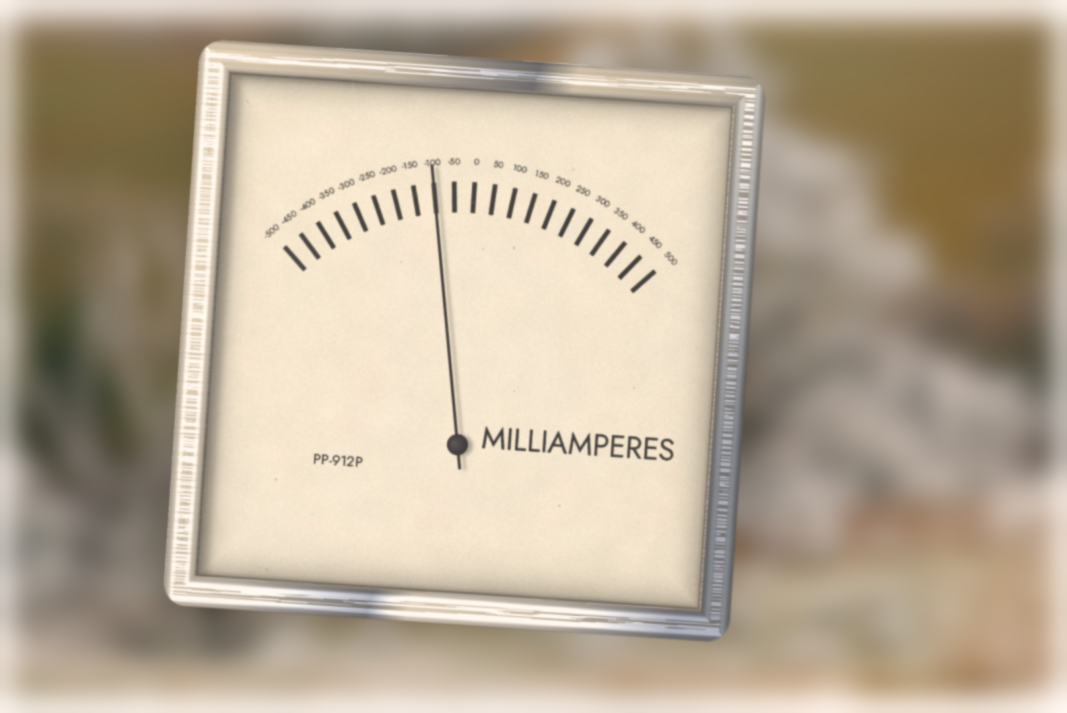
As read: -100mA
